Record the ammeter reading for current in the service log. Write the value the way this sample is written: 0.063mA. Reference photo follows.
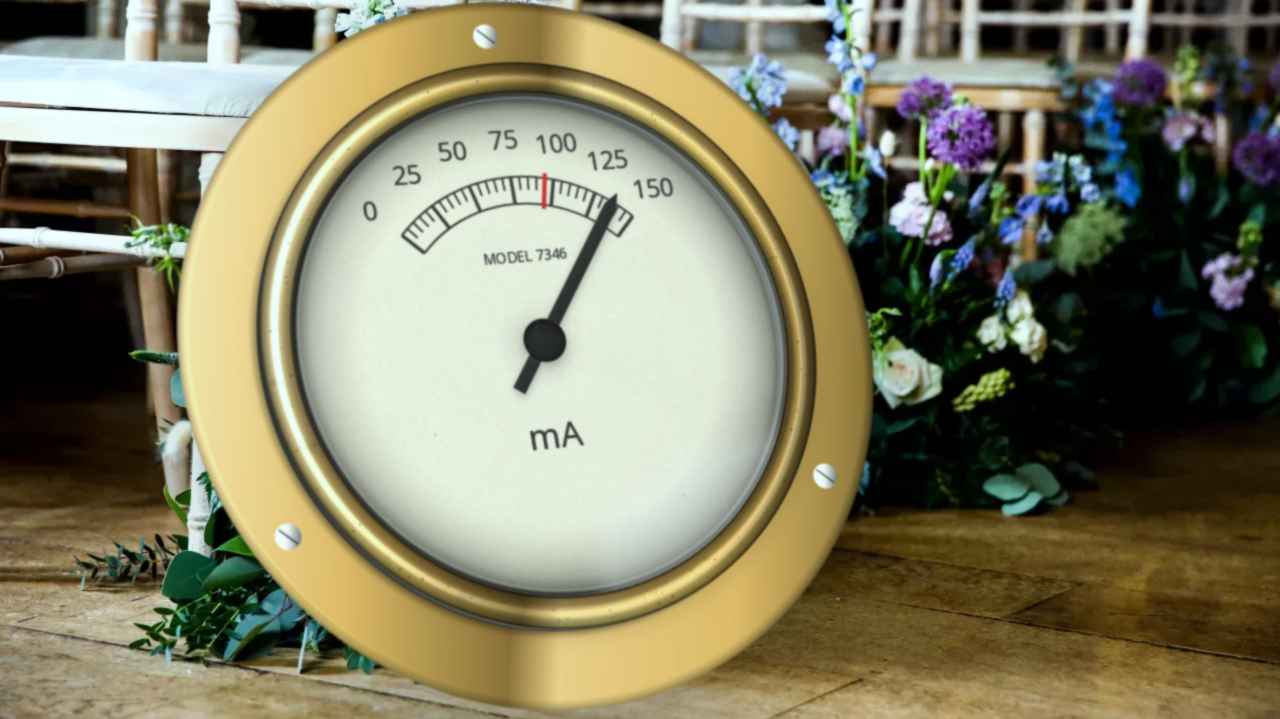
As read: 135mA
